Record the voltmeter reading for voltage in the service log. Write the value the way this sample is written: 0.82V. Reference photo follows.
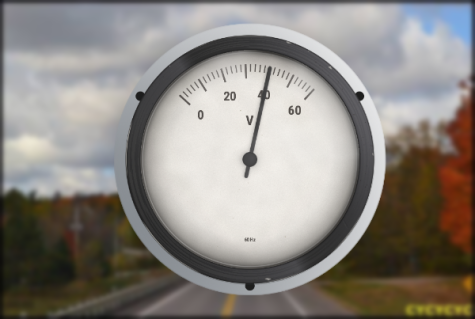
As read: 40V
